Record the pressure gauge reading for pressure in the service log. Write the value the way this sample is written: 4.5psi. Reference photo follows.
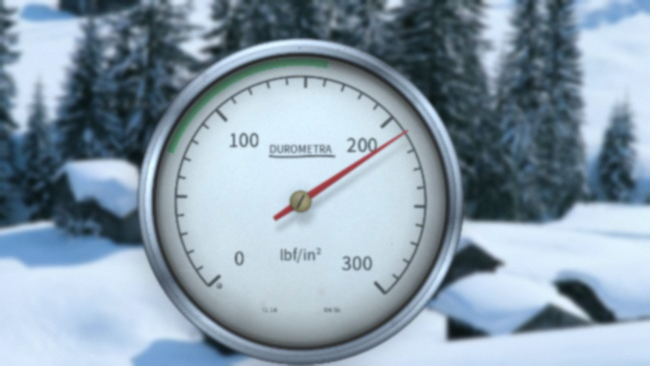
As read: 210psi
